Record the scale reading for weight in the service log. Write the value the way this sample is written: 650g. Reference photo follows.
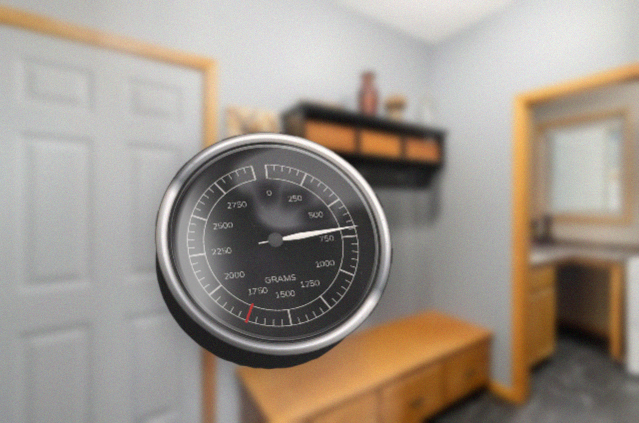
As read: 700g
